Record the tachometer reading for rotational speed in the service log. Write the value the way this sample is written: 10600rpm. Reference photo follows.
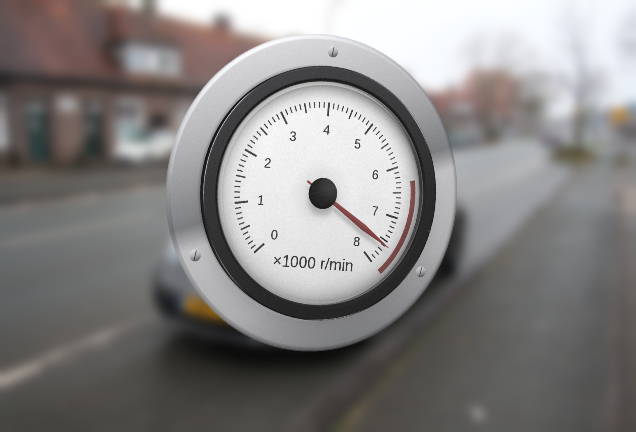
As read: 7600rpm
